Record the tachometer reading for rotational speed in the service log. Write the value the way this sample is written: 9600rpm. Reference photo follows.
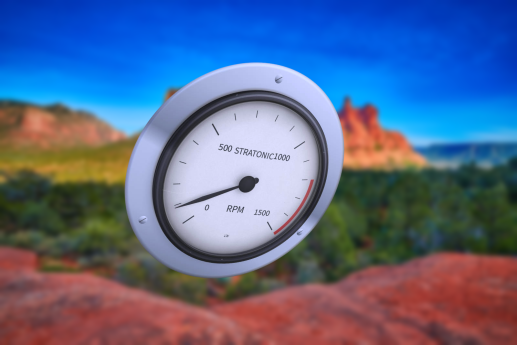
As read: 100rpm
